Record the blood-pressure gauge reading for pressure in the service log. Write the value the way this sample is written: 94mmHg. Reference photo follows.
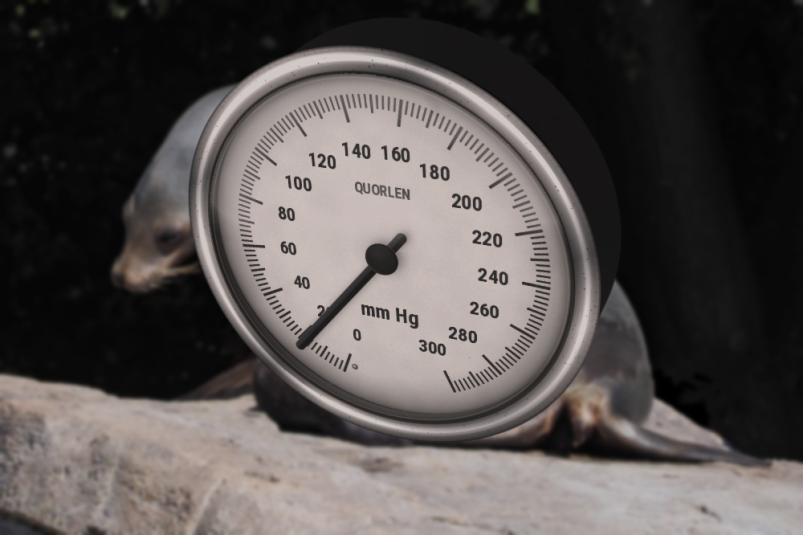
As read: 18mmHg
